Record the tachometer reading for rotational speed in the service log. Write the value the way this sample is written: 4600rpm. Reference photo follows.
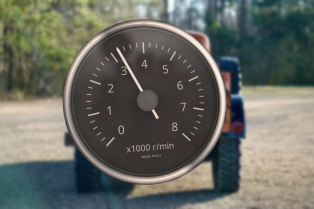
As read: 3200rpm
